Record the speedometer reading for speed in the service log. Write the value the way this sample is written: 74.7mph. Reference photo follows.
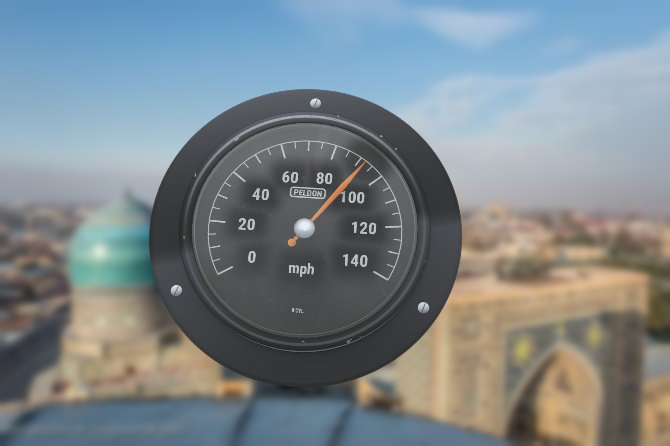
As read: 92.5mph
